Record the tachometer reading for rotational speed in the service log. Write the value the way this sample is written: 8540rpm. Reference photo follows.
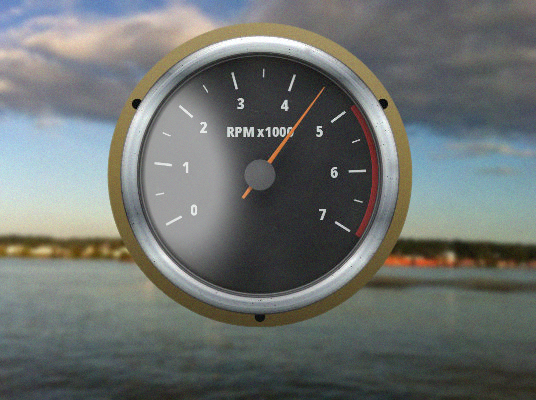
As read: 4500rpm
